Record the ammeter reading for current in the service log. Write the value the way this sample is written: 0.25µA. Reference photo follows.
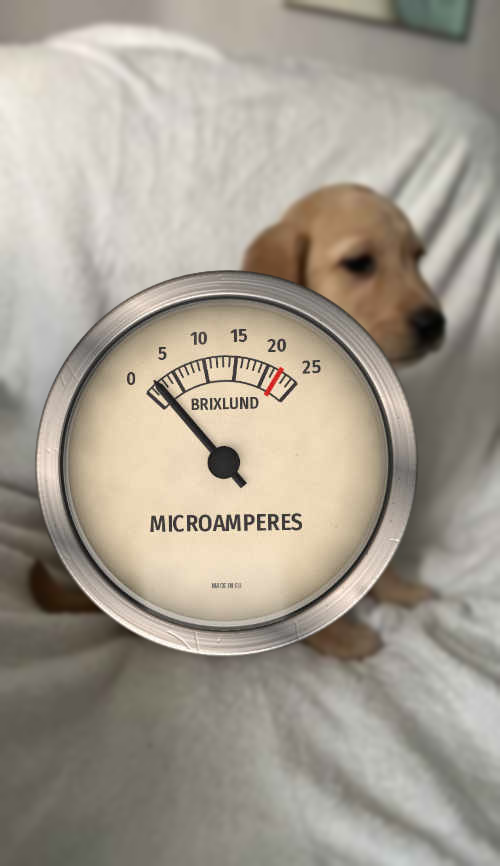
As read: 2µA
